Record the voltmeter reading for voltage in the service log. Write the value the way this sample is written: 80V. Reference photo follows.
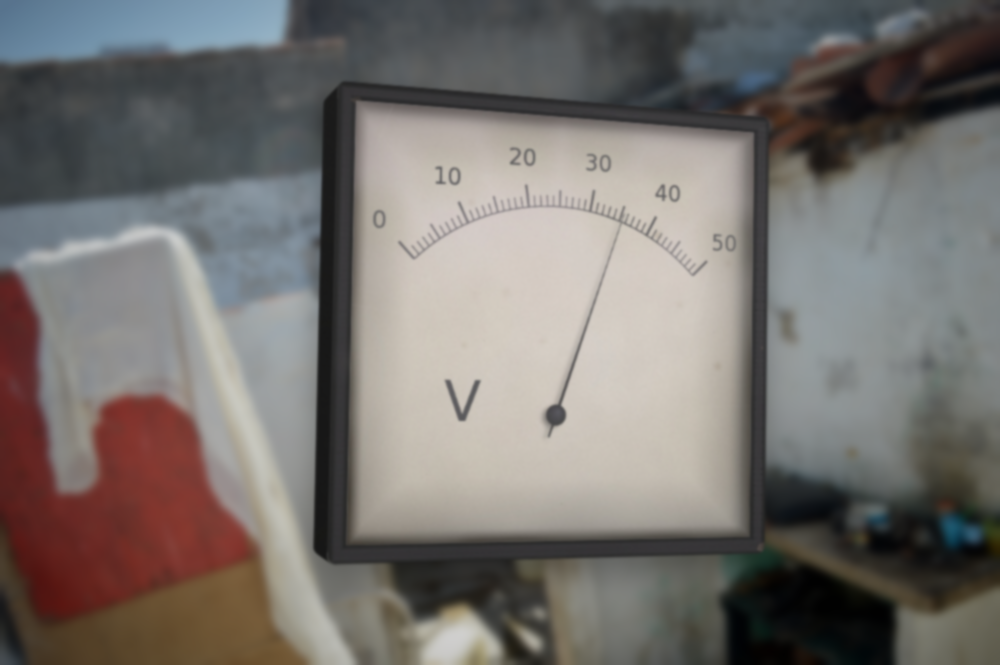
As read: 35V
